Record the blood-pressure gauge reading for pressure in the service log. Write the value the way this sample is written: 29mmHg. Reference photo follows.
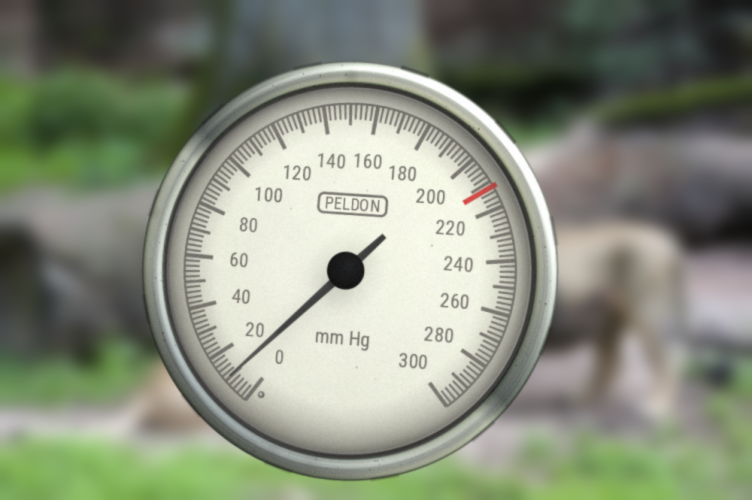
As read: 10mmHg
